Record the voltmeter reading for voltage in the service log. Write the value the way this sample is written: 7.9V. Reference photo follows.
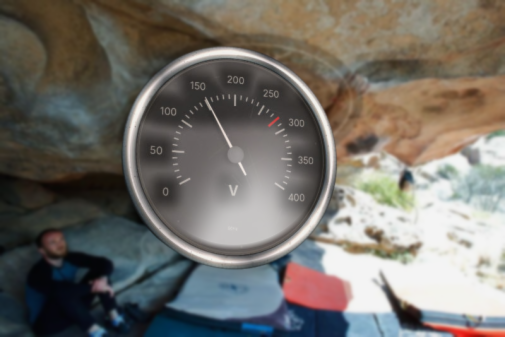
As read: 150V
